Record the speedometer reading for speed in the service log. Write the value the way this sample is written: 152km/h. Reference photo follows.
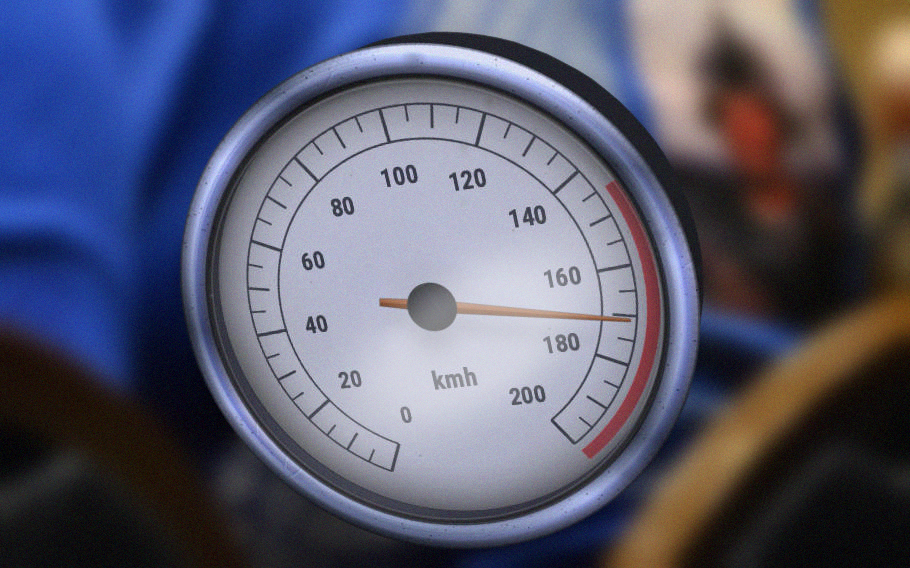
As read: 170km/h
